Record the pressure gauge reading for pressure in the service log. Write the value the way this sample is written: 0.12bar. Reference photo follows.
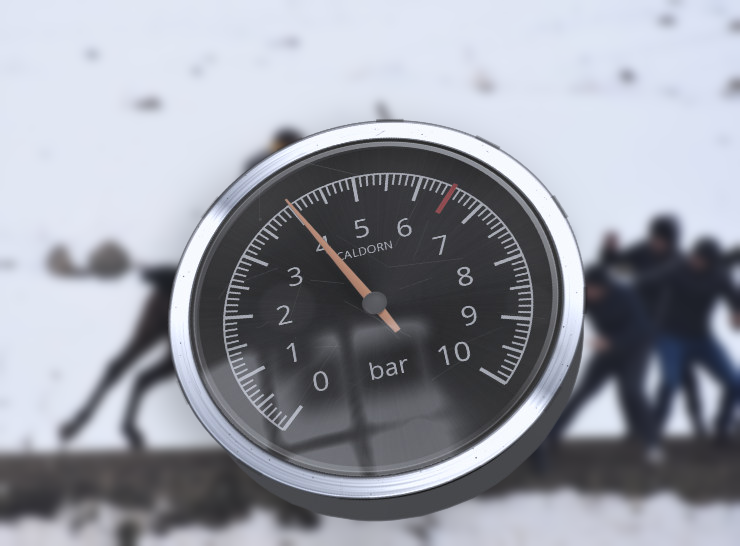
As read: 4bar
